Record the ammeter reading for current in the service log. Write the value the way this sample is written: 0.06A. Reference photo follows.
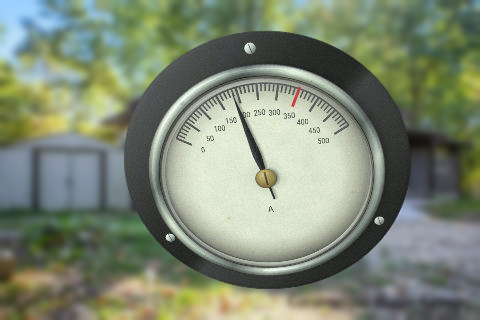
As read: 190A
